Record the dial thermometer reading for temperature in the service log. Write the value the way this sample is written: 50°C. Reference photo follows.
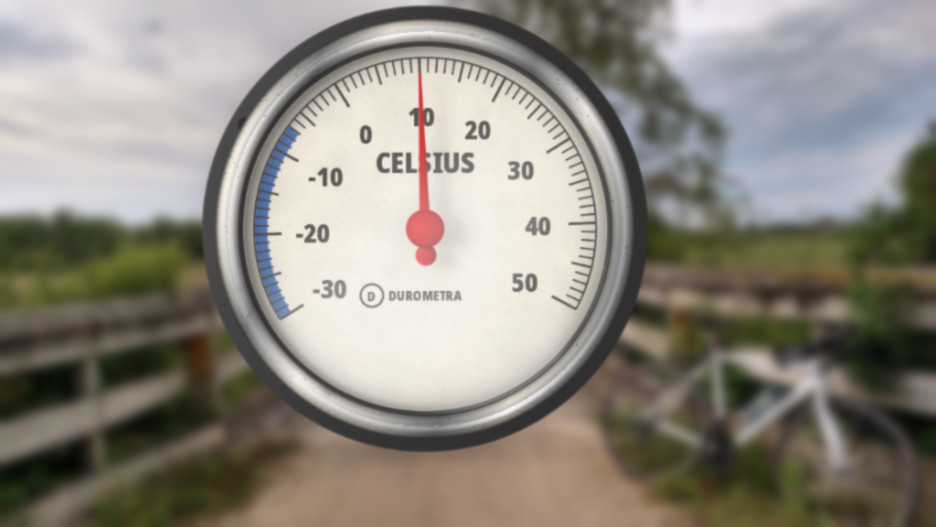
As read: 10°C
